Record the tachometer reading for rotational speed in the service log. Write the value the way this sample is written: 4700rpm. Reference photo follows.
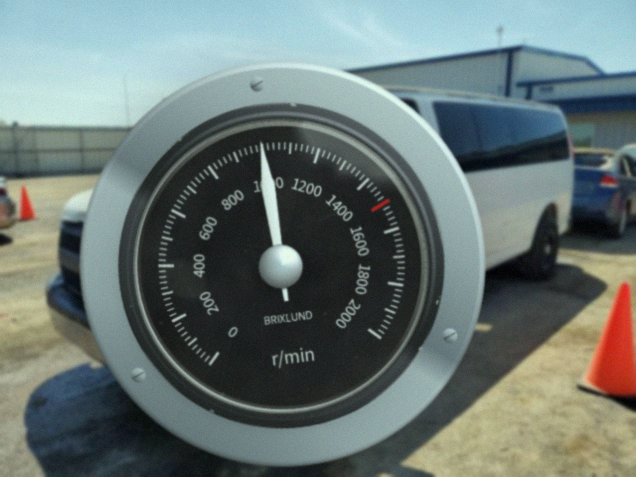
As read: 1000rpm
